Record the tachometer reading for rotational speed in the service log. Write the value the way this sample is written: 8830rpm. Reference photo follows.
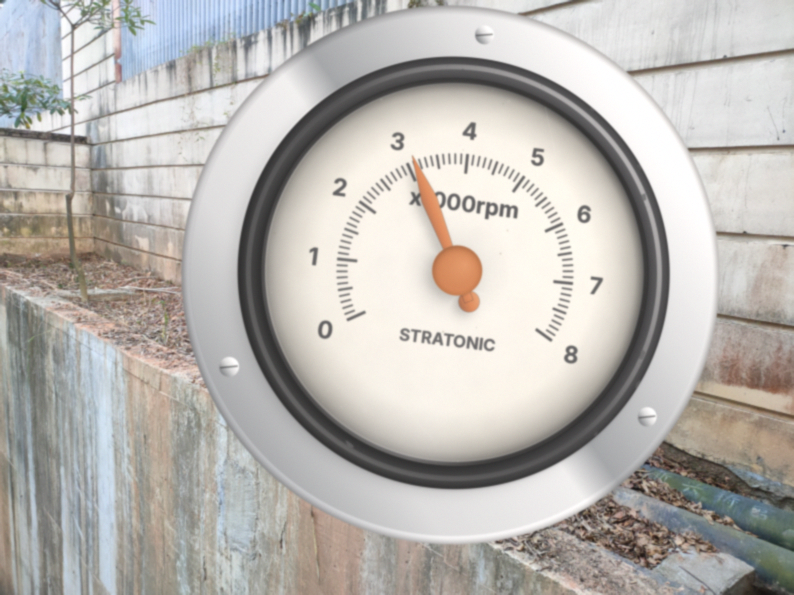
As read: 3100rpm
